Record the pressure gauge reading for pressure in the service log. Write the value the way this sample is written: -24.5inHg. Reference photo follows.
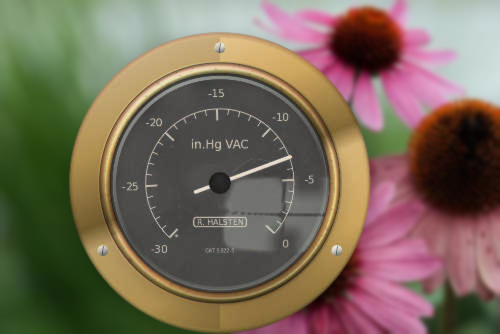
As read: -7inHg
